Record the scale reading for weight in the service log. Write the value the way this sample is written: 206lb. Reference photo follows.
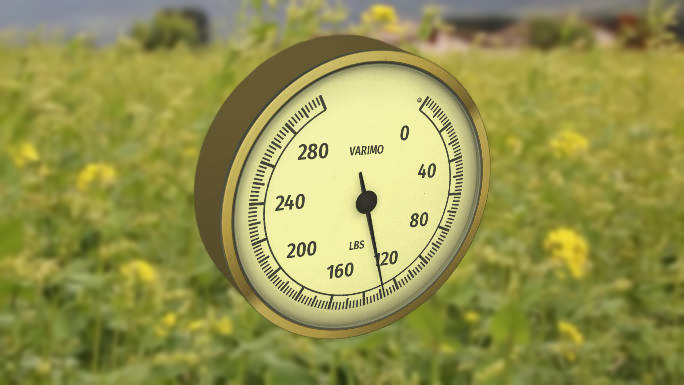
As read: 130lb
